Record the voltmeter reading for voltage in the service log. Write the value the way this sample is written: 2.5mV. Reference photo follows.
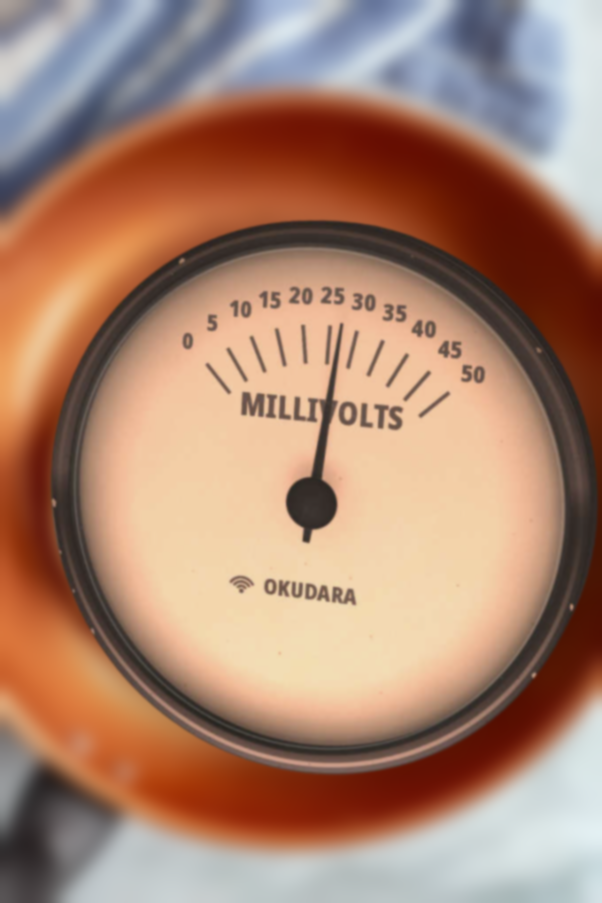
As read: 27.5mV
